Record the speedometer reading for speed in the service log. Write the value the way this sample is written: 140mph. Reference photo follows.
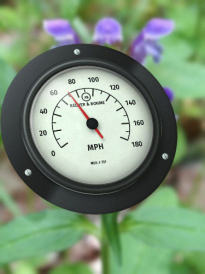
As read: 70mph
